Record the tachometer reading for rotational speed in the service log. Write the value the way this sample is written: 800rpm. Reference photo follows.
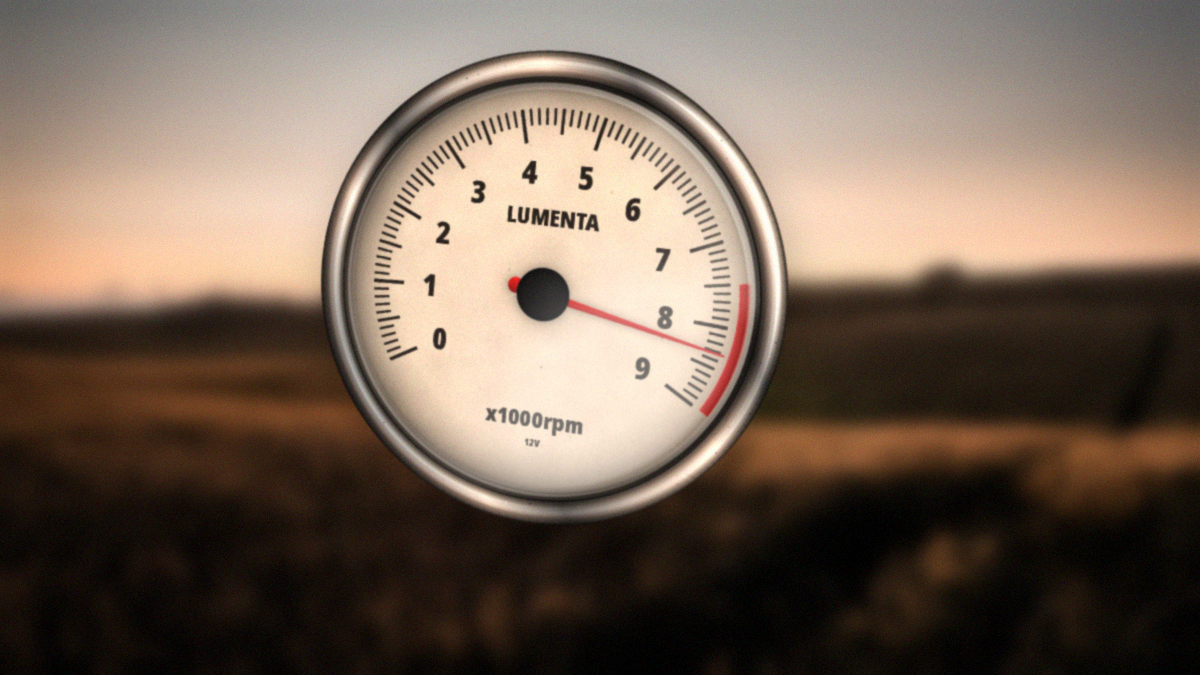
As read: 8300rpm
